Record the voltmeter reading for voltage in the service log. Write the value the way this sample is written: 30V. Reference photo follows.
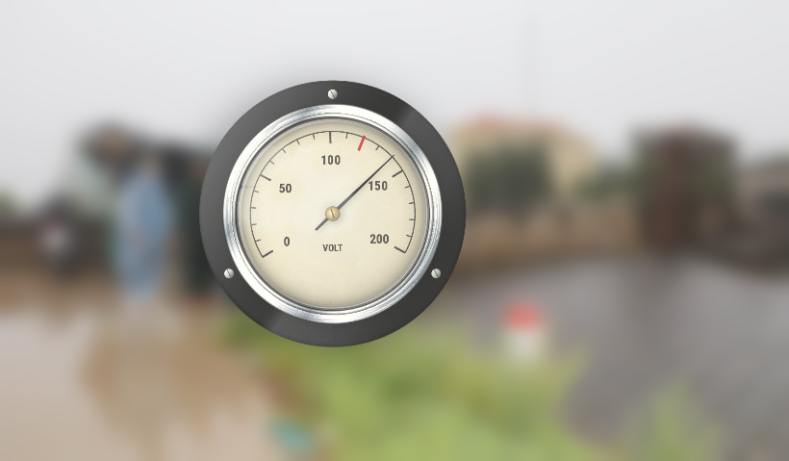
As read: 140V
